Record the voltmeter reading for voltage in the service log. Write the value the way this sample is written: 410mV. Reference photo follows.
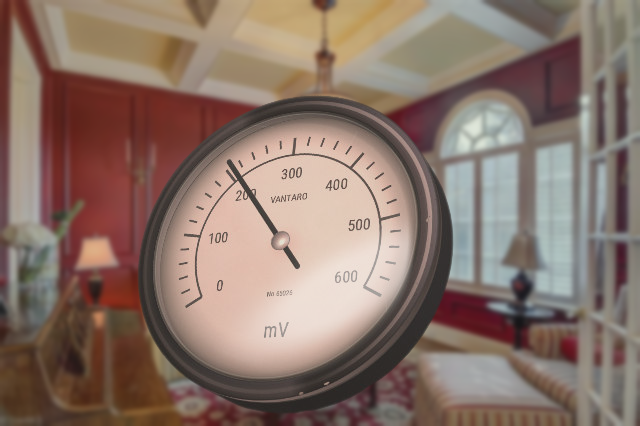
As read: 210mV
